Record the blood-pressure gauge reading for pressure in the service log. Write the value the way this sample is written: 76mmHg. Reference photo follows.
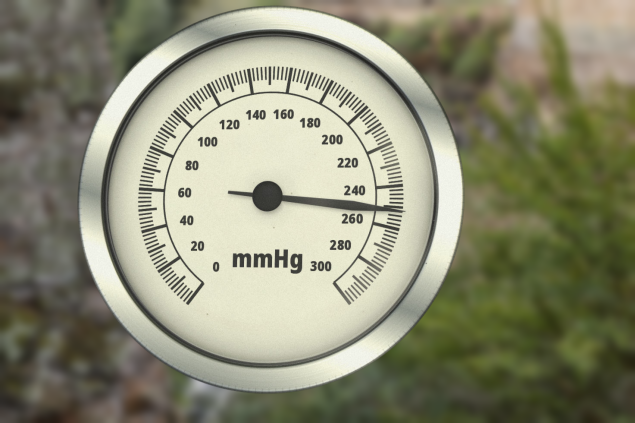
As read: 252mmHg
